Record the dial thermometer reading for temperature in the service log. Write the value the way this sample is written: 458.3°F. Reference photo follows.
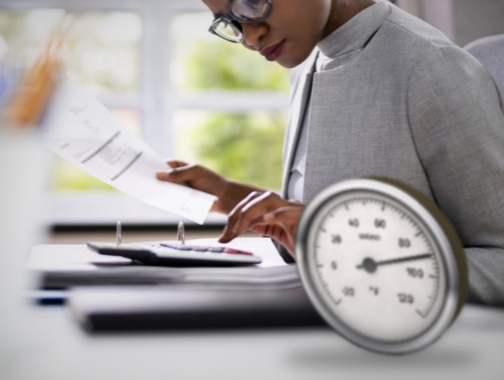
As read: 90°F
